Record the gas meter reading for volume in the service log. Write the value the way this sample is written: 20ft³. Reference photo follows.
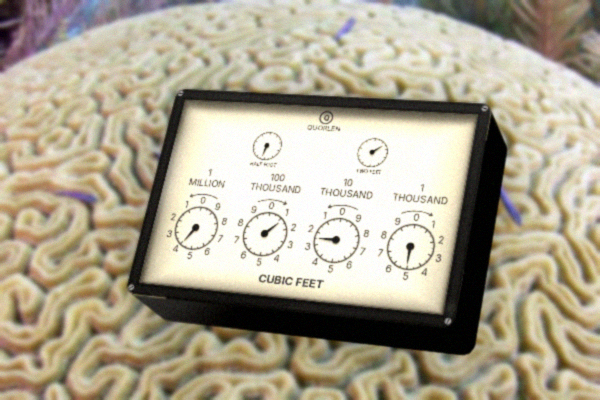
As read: 412500ft³
